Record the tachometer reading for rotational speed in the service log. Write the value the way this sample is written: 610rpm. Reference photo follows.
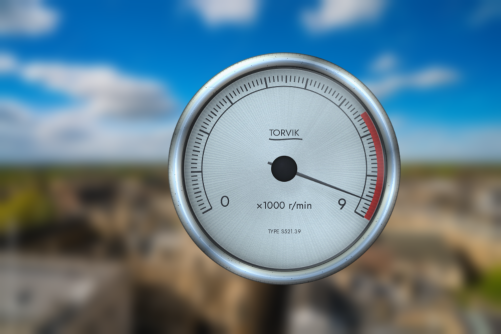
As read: 8600rpm
